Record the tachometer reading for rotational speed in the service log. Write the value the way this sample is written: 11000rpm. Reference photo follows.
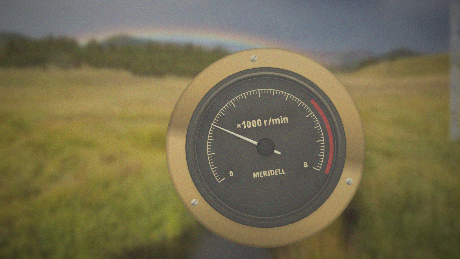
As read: 2000rpm
